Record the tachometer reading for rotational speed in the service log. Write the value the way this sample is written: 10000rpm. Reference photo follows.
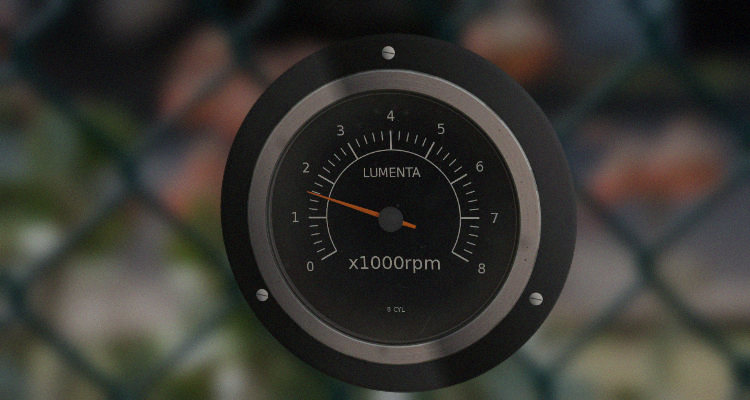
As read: 1600rpm
